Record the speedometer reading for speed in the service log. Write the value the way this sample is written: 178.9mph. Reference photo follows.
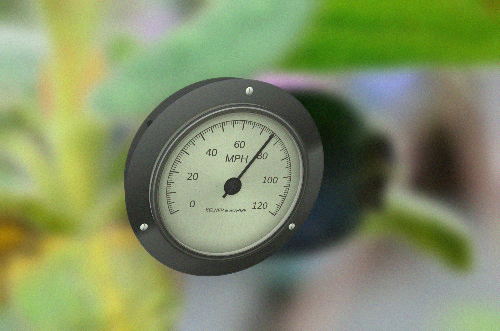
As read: 75mph
